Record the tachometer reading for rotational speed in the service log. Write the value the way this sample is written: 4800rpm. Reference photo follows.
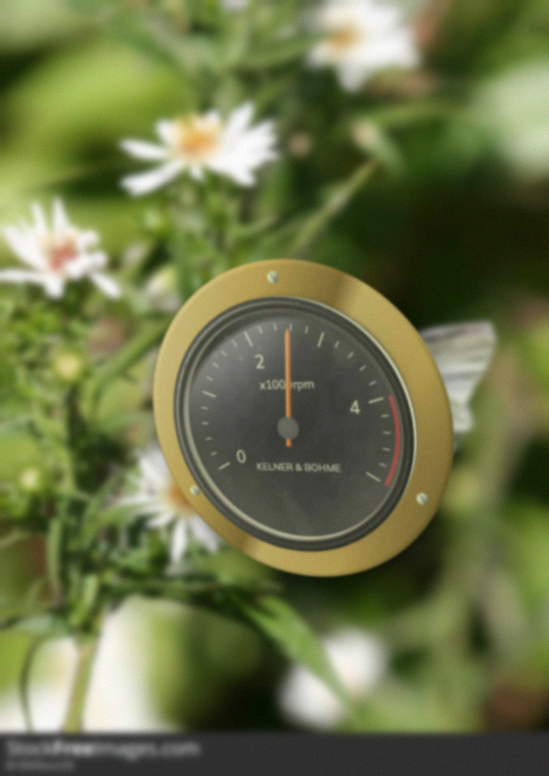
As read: 2600rpm
